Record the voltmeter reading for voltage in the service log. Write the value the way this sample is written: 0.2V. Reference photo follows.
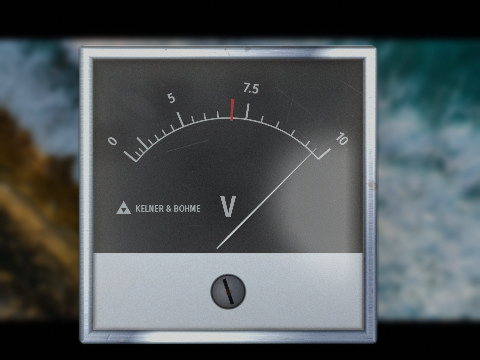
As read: 9.75V
